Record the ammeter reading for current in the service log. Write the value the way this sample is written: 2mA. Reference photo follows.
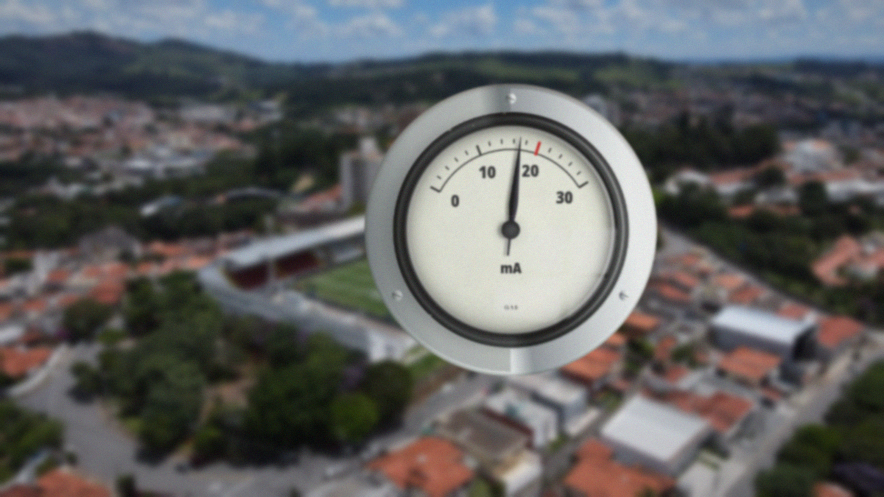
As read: 17mA
